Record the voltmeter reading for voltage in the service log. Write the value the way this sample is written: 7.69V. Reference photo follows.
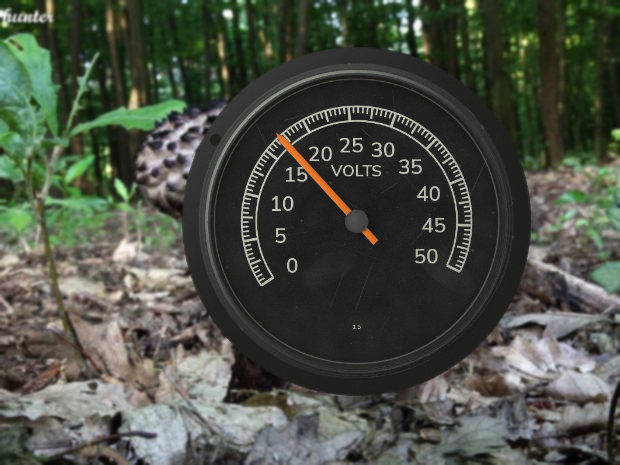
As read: 17V
